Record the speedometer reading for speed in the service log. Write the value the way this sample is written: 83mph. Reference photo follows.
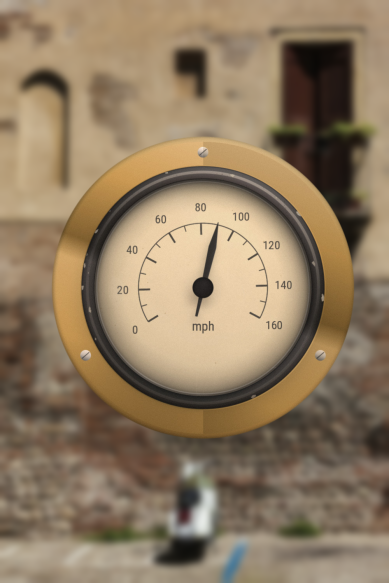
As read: 90mph
